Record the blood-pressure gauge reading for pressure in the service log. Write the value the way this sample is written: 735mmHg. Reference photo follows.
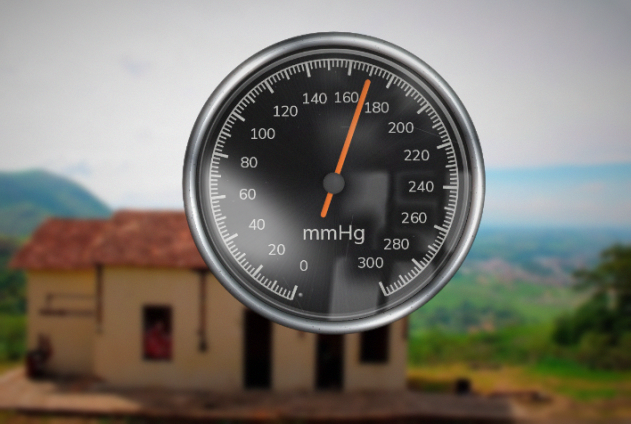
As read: 170mmHg
